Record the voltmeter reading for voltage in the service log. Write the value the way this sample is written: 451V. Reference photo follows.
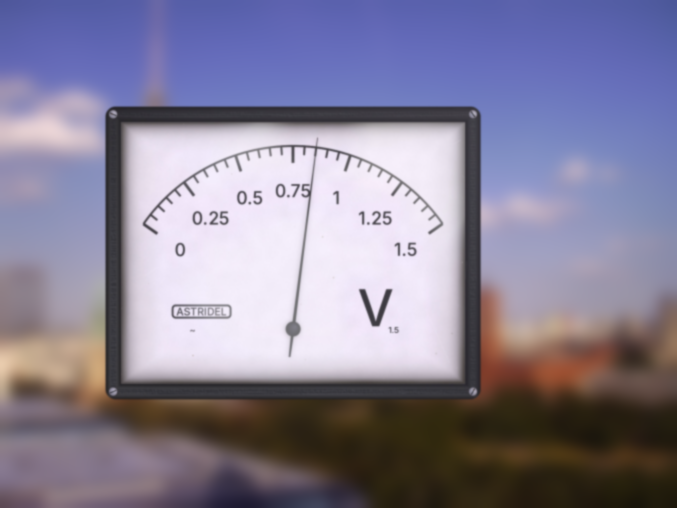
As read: 0.85V
